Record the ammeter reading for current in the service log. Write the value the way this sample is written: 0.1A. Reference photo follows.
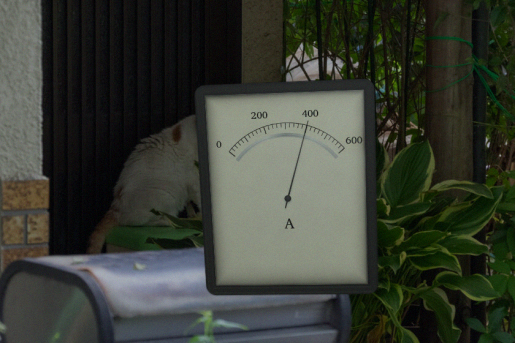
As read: 400A
